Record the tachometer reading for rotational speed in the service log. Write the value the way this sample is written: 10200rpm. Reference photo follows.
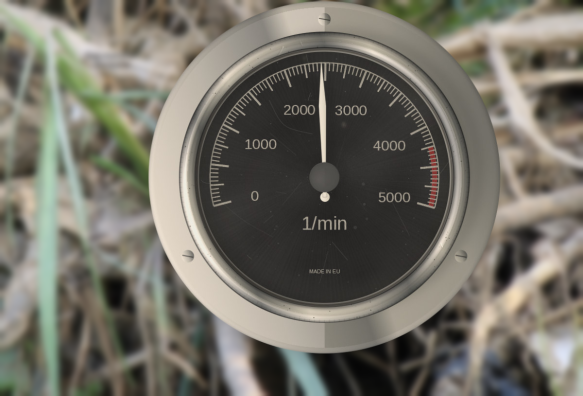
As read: 2450rpm
